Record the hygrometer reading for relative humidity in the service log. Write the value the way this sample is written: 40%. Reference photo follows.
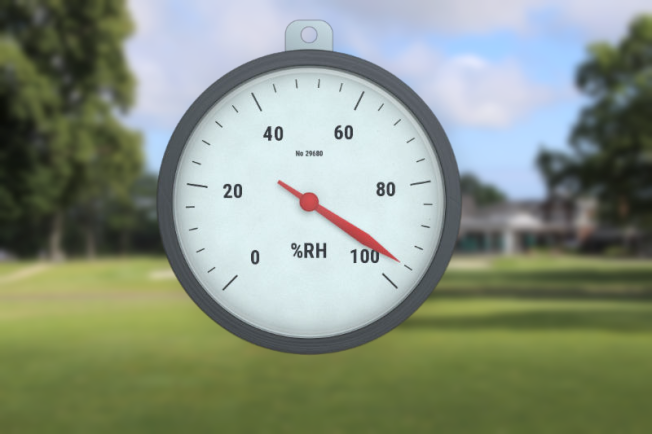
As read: 96%
